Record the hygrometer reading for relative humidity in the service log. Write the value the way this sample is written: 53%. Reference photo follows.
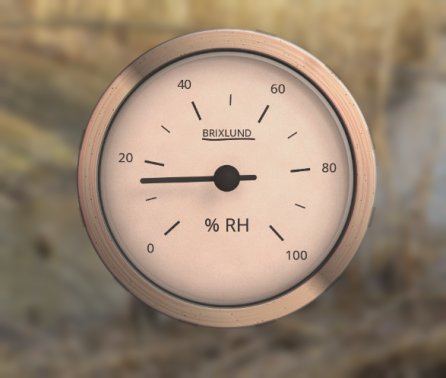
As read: 15%
